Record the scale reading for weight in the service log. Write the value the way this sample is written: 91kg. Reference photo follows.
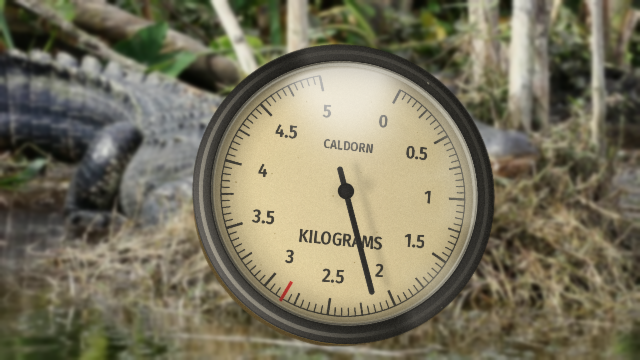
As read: 2.15kg
